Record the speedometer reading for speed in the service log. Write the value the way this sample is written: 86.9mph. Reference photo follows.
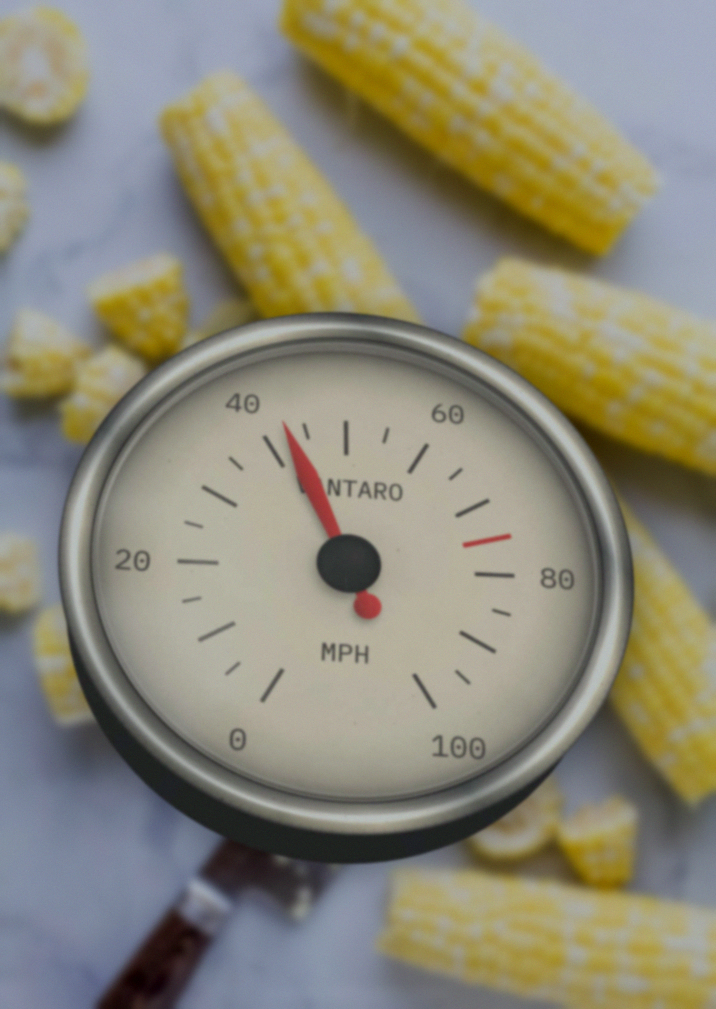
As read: 42.5mph
